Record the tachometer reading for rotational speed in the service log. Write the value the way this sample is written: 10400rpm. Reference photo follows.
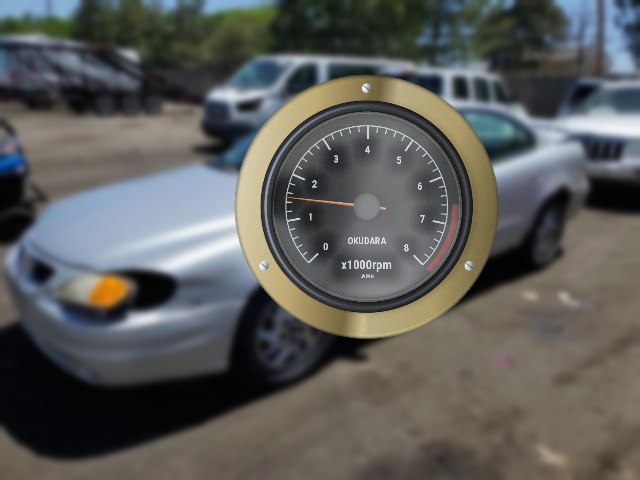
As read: 1500rpm
